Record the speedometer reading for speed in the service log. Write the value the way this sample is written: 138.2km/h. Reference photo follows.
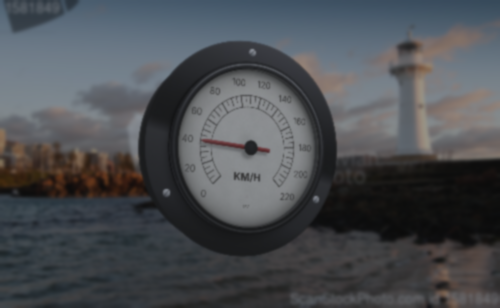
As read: 40km/h
